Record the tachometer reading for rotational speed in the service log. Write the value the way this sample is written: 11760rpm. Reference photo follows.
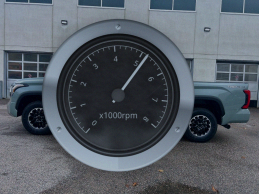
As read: 5200rpm
